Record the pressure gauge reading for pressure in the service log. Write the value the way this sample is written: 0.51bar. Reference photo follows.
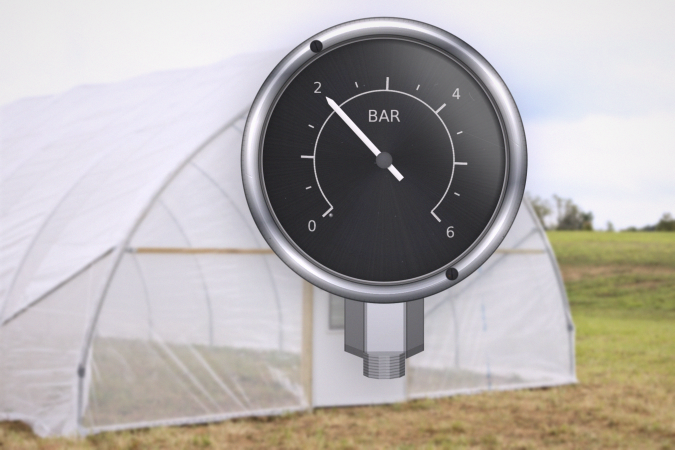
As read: 2bar
